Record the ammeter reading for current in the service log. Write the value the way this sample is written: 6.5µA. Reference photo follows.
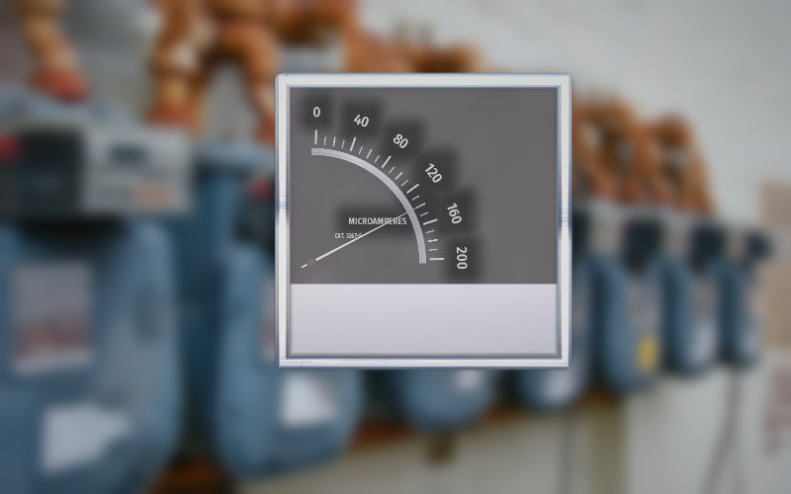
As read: 140µA
